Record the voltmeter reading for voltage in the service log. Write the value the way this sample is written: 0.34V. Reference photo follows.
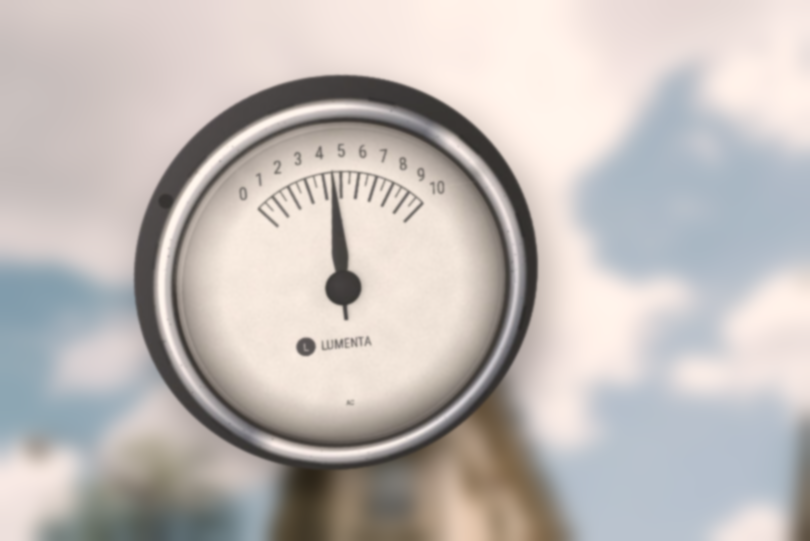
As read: 4.5V
